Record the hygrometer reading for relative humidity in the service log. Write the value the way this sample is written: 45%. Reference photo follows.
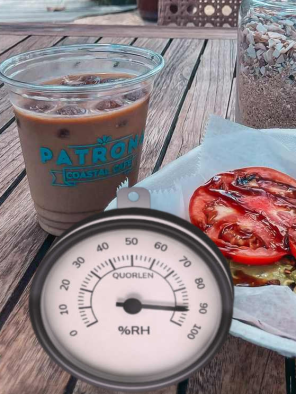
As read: 90%
